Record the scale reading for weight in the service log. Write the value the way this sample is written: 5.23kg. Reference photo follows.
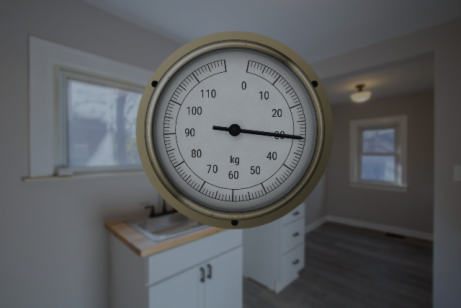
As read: 30kg
